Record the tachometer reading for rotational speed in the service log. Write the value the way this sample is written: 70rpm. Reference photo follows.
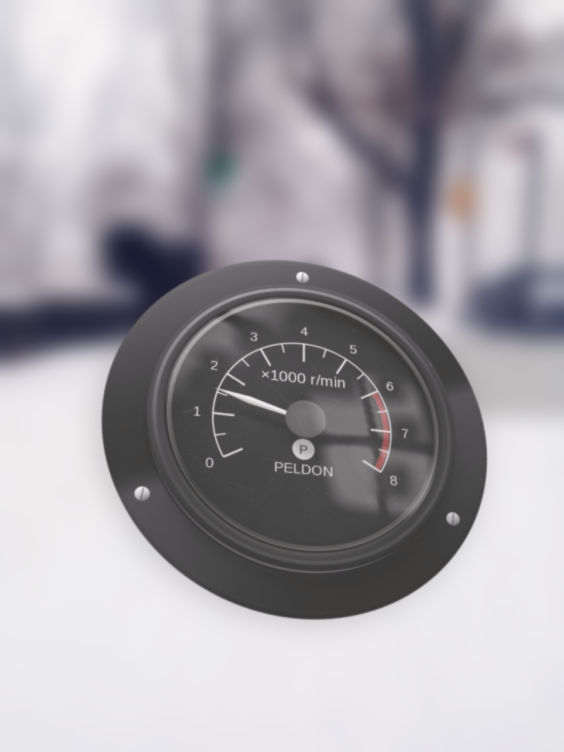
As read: 1500rpm
